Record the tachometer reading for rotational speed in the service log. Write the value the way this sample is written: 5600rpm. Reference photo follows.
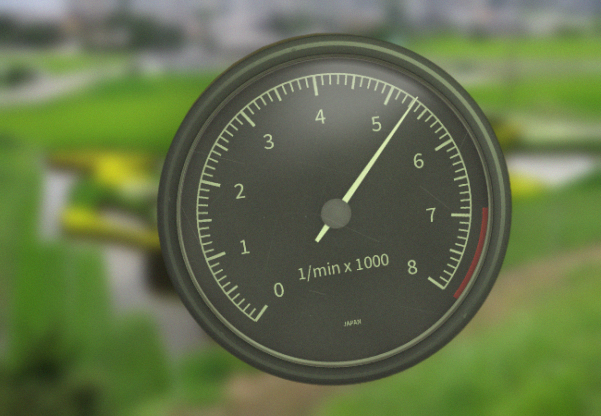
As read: 5300rpm
